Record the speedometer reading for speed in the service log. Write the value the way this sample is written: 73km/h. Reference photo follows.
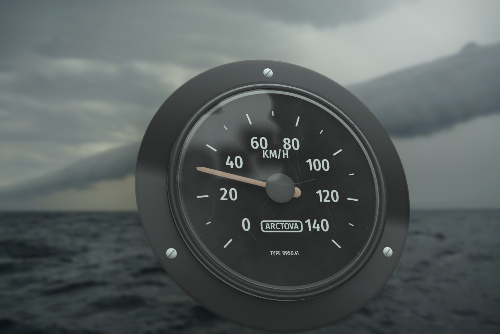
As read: 30km/h
